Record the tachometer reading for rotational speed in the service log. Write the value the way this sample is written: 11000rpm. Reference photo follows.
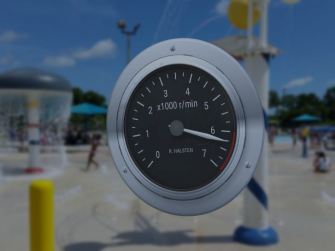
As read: 6250rpm
